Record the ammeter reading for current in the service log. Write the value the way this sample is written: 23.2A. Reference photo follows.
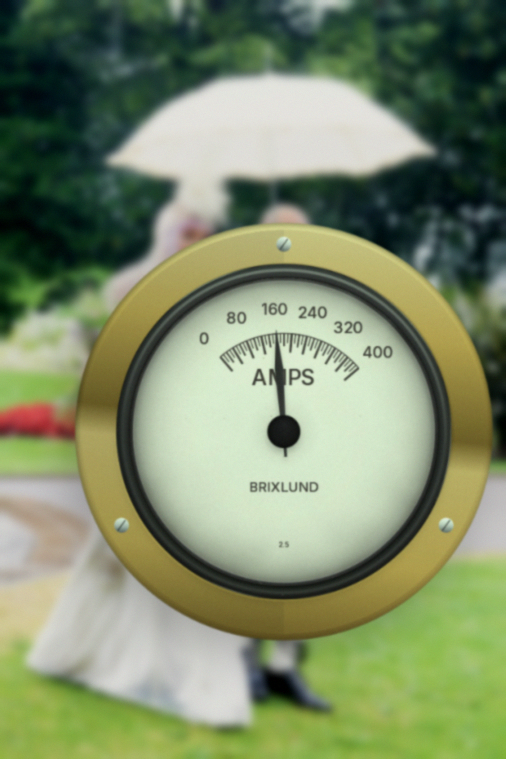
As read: 160A
